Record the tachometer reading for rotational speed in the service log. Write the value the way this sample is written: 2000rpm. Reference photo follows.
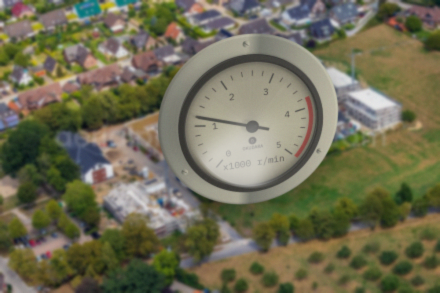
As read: 1200rpm
